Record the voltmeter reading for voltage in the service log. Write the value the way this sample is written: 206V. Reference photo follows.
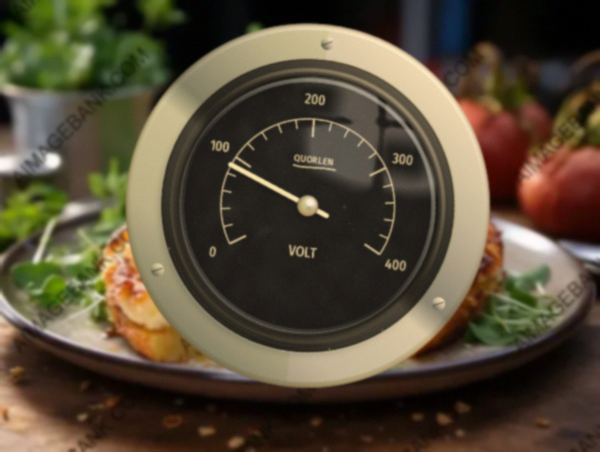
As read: 90V
